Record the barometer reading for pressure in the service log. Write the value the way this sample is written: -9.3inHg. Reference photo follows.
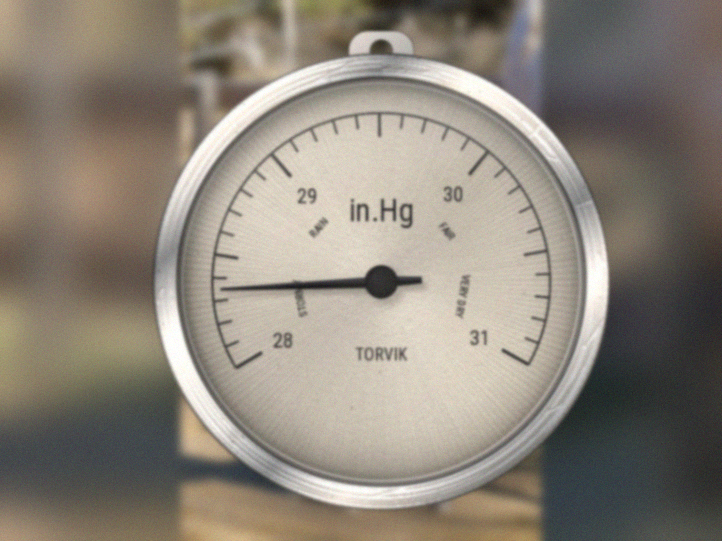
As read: 28.35inHg
